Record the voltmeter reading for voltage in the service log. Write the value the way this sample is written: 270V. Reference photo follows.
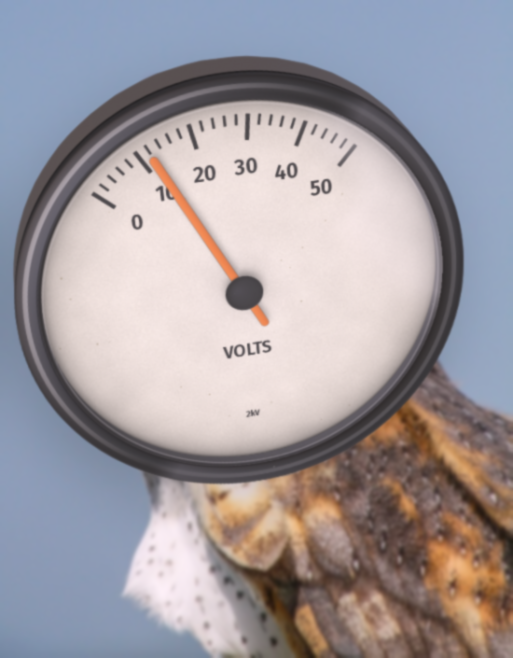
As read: 12V
